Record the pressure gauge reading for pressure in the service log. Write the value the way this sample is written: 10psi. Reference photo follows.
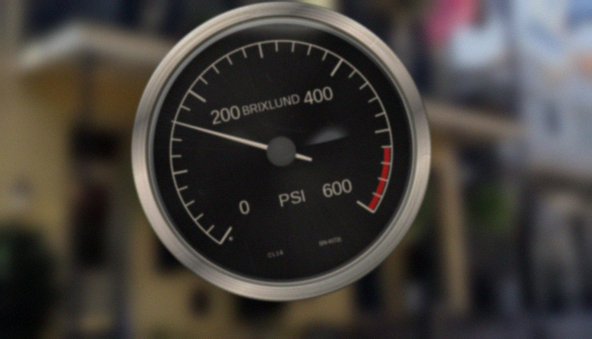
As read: 160psi
